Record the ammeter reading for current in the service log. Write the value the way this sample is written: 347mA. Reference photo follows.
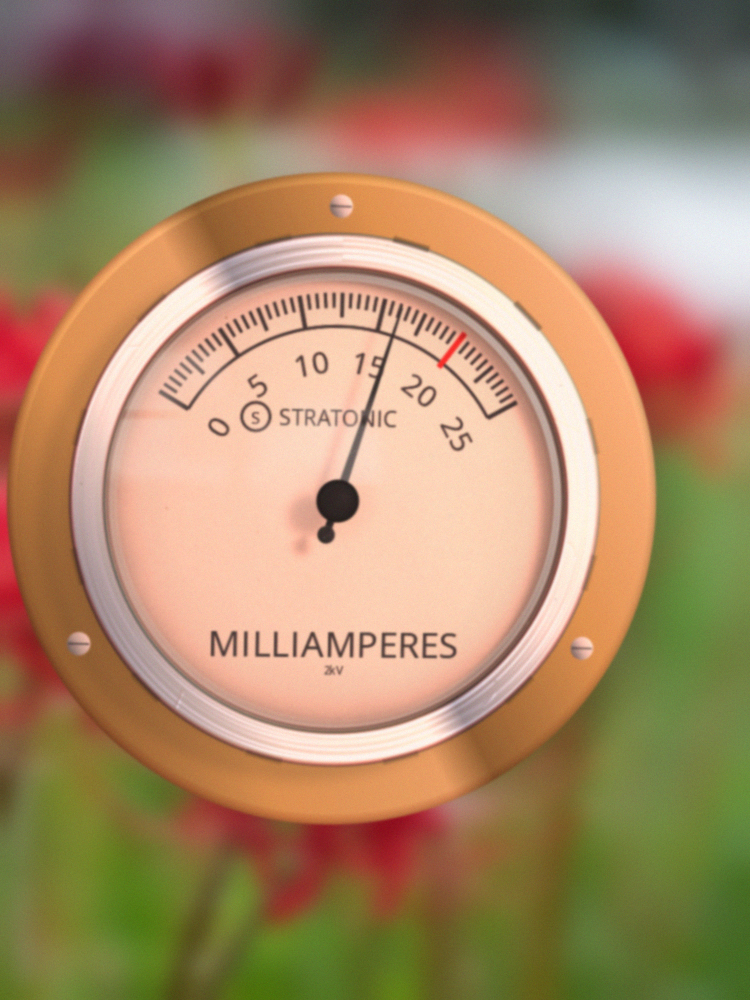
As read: 16mA
